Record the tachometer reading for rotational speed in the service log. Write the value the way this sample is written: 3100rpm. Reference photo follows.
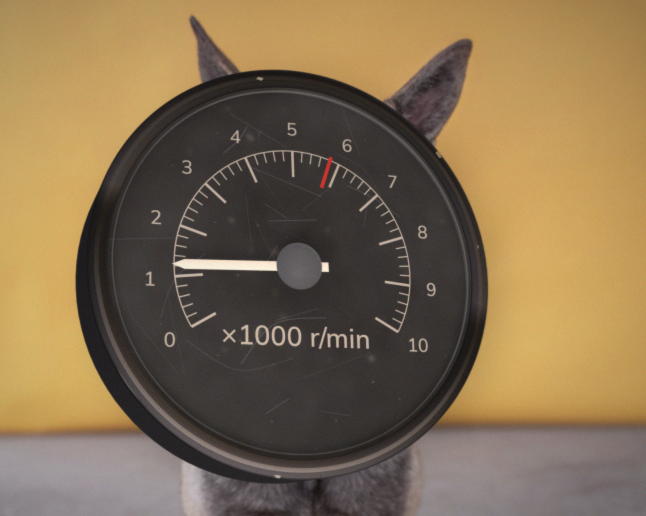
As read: 1200rpm
